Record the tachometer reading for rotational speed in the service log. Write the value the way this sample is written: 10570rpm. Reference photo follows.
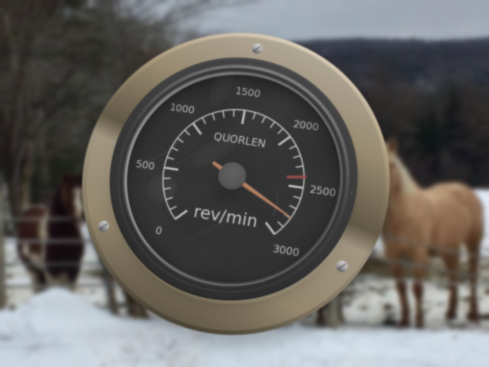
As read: 2800rpm
